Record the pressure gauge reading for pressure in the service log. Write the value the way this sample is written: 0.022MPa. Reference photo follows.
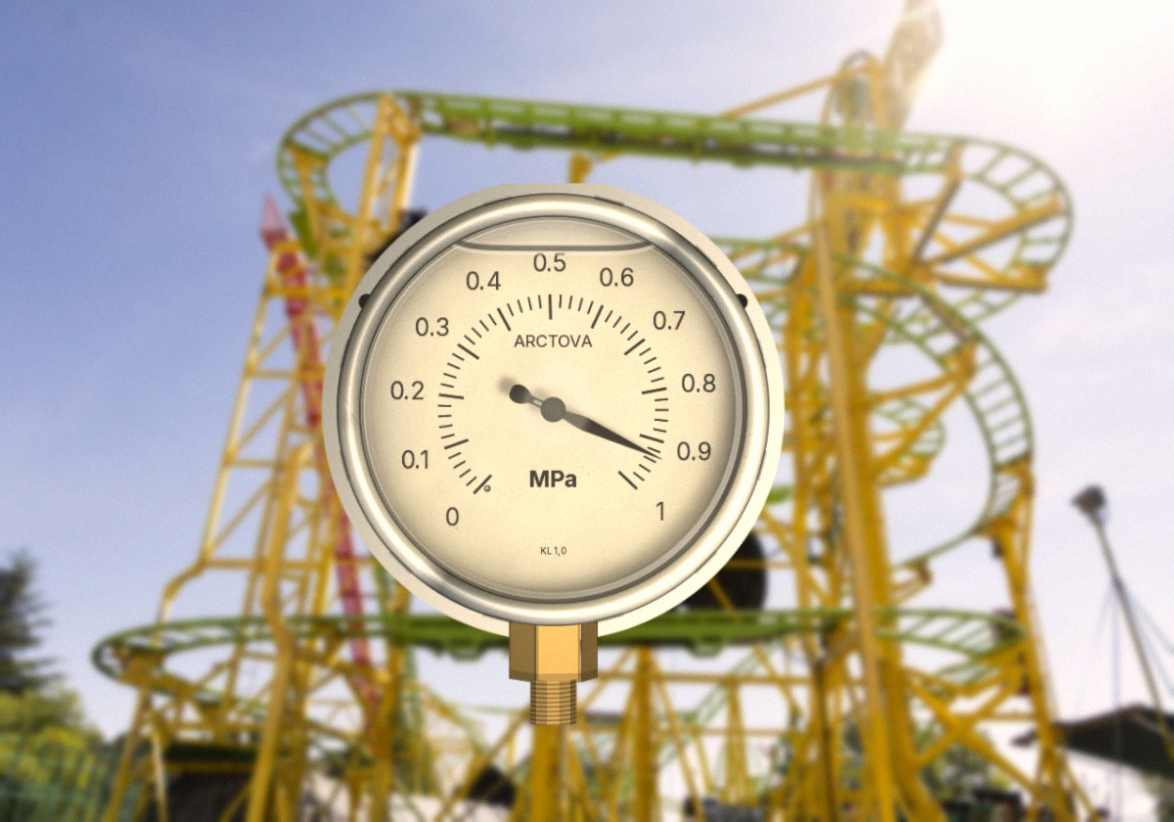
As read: 0.93MPa
